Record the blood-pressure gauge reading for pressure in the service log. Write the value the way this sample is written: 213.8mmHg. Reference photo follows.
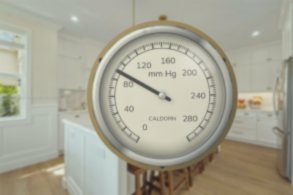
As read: 90mmHg
